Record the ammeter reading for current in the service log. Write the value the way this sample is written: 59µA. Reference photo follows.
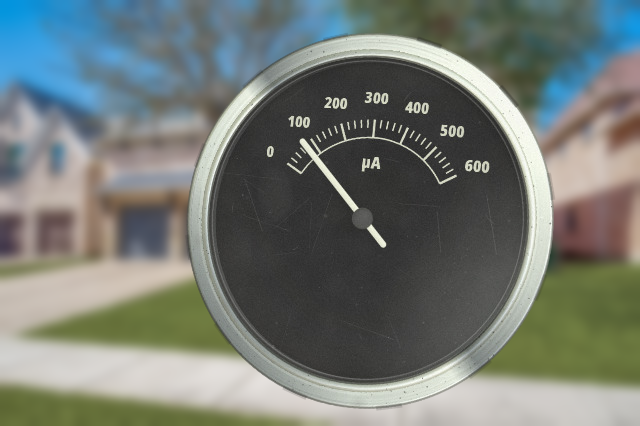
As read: 80µA
